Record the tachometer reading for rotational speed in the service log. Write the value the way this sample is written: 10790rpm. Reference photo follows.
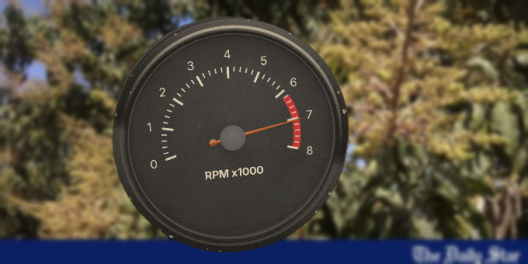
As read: 7000rpm
